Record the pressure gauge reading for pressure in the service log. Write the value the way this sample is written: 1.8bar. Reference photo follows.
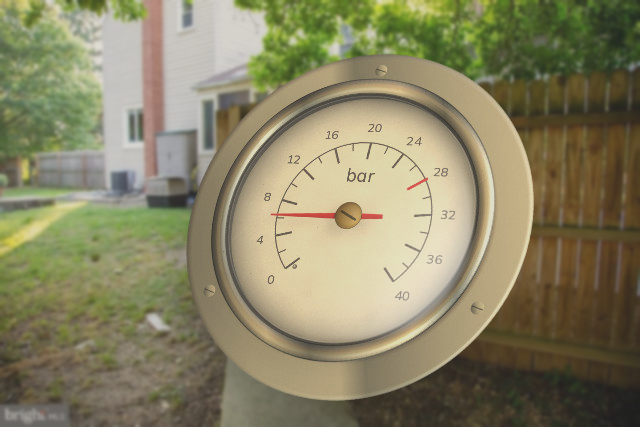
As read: 6bar
